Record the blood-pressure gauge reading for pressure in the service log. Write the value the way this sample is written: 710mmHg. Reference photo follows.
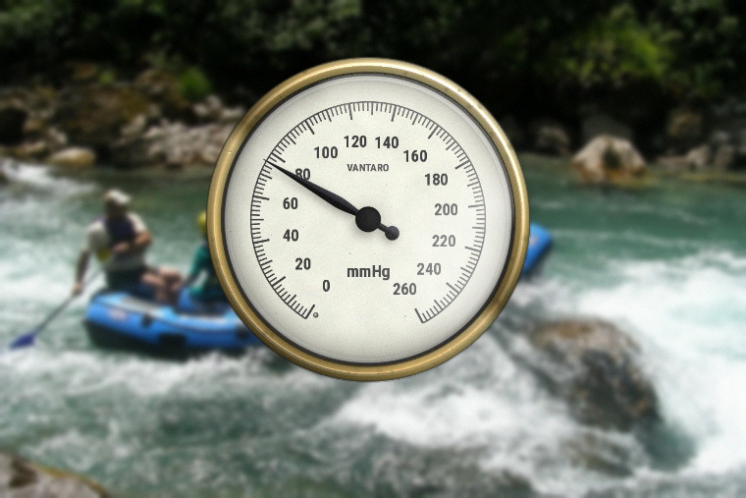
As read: 76mmHg
